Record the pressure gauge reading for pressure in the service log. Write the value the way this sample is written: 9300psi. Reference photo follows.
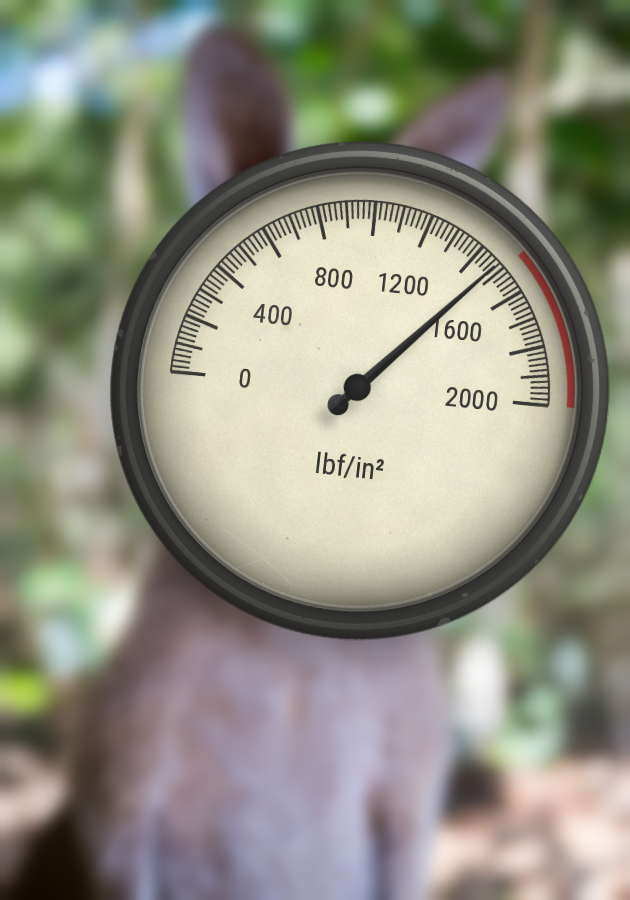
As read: 1480psi
